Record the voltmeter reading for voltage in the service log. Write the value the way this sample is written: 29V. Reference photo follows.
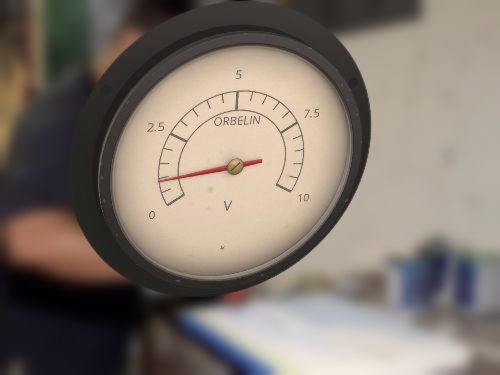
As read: 1V
